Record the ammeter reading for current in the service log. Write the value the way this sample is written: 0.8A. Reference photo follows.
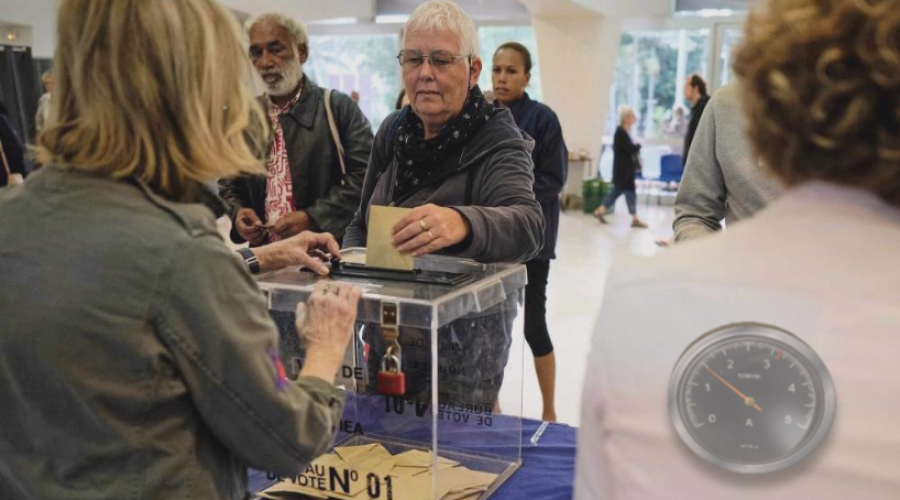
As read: 1.5A
